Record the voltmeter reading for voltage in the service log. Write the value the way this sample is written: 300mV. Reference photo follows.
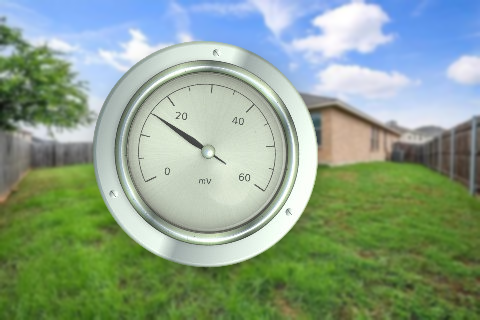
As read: 15mV
